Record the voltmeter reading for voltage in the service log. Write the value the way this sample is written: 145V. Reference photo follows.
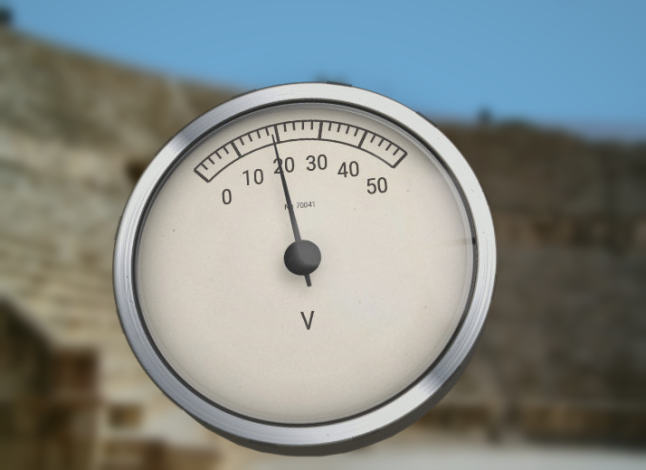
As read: 19V
